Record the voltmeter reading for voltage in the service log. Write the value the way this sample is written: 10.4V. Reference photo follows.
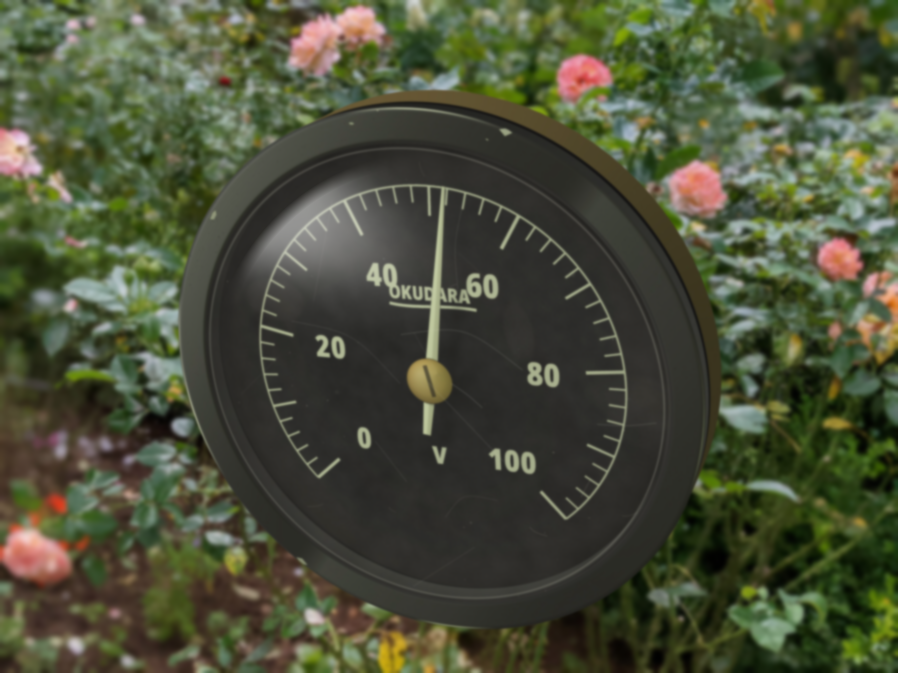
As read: 52V
